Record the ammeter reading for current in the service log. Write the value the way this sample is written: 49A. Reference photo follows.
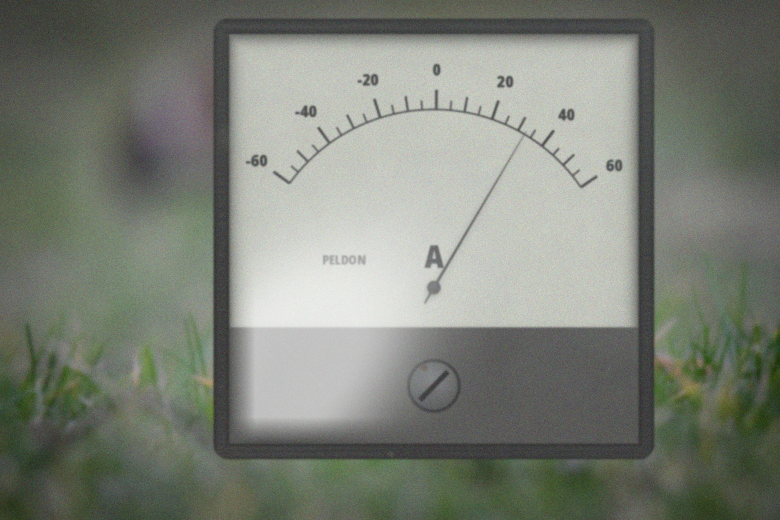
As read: 32.5A
